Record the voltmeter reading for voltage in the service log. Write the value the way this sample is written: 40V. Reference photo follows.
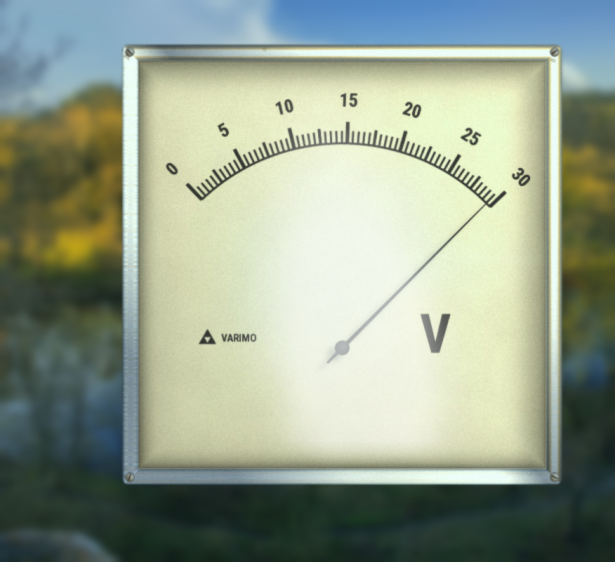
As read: 29.5V
